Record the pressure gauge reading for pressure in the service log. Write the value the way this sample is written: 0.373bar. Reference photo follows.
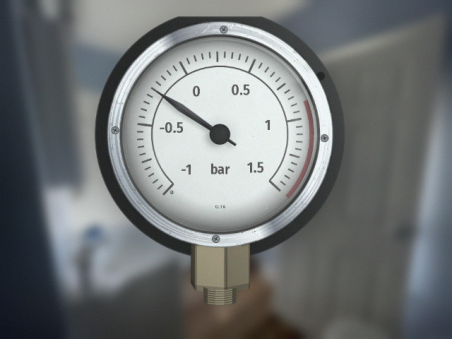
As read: -0.25bar
